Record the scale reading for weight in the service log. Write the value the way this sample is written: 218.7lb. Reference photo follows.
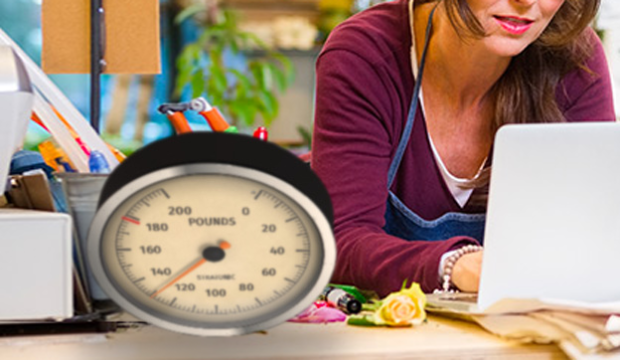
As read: 130lb
